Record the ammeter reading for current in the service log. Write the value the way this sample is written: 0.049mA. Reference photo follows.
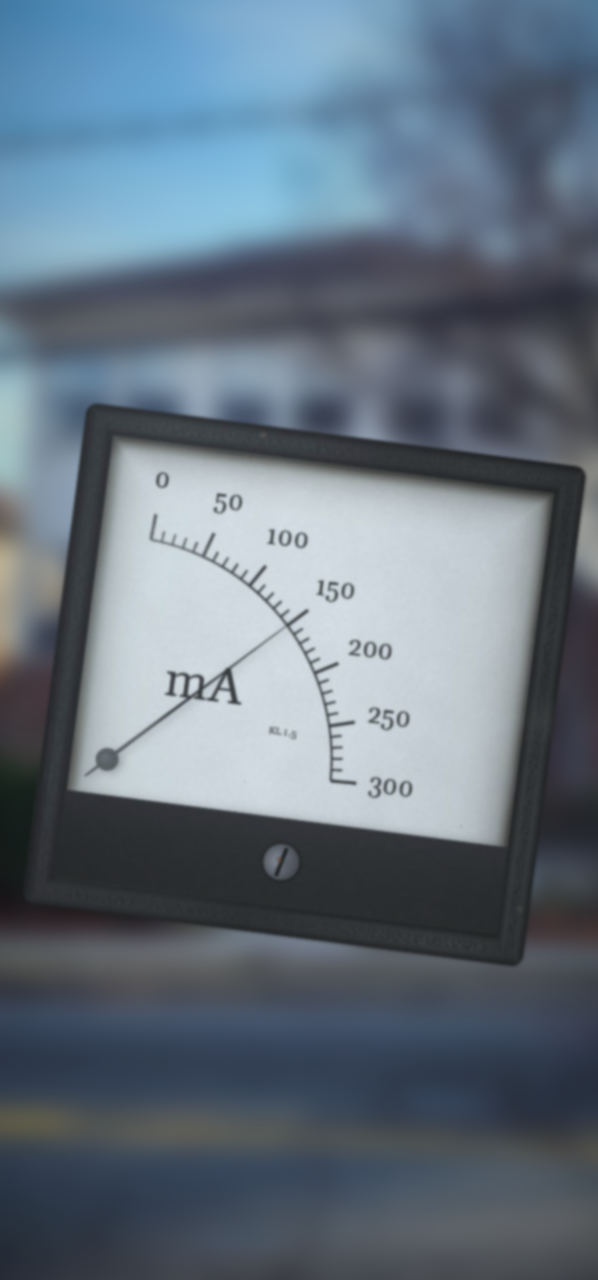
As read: 150mA
